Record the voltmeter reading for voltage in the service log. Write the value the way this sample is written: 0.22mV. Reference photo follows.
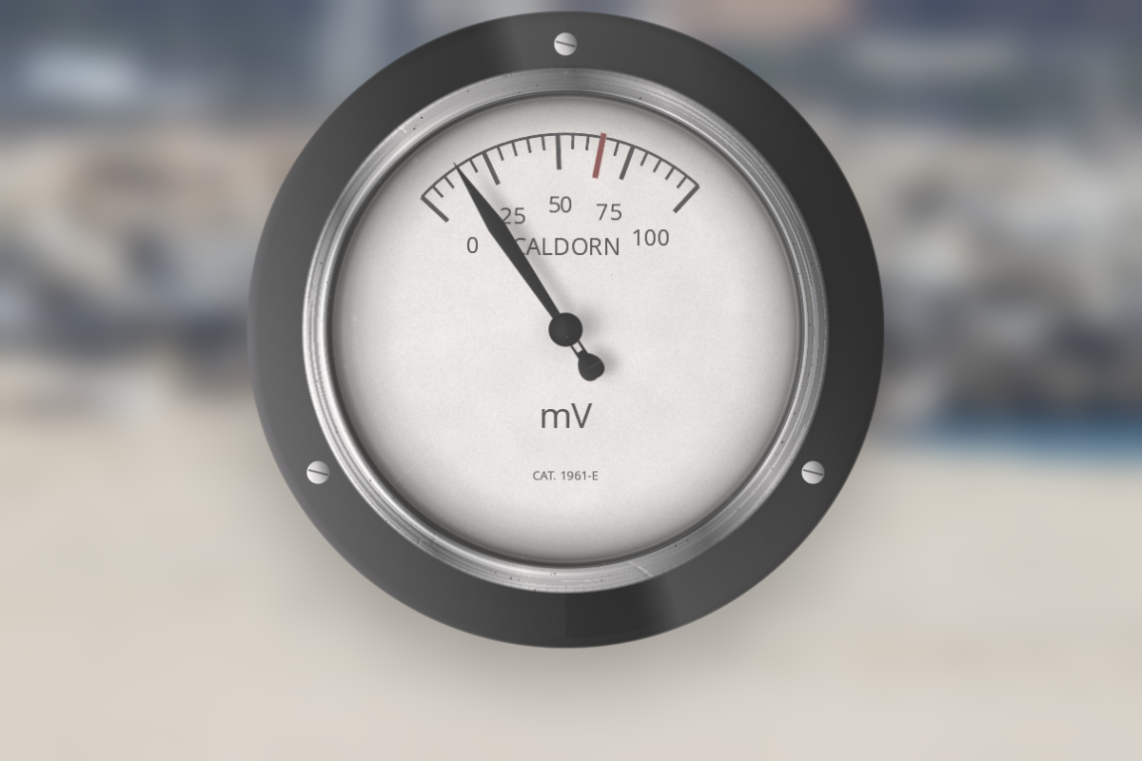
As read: 15mV
